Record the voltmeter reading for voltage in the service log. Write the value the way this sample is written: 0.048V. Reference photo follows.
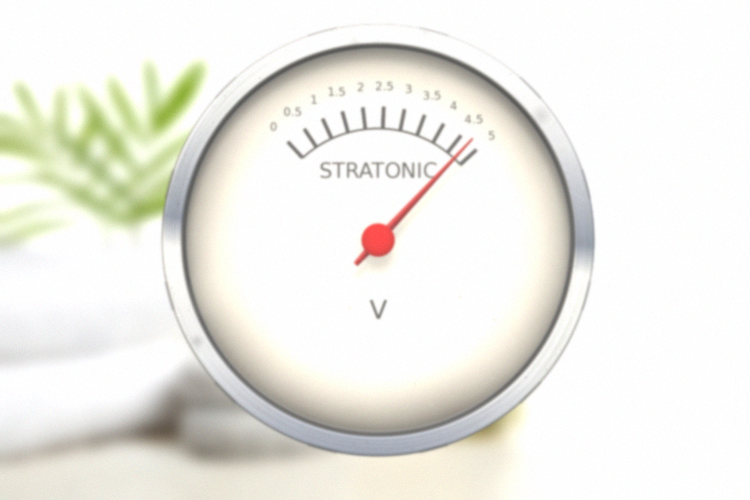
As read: 4.75V
